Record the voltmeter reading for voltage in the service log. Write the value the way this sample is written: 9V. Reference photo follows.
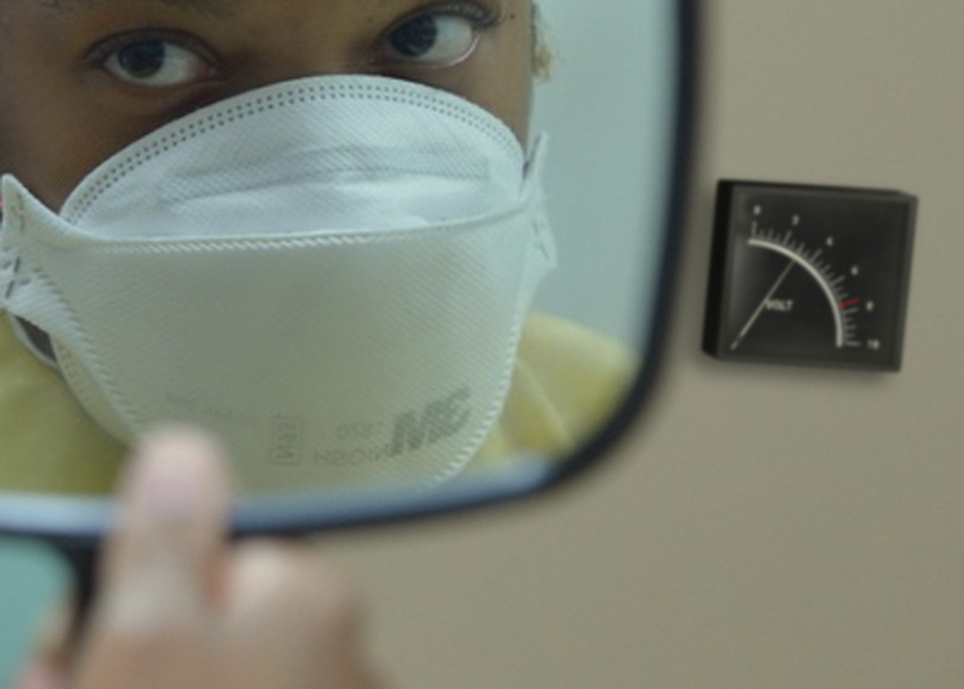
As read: 3V
